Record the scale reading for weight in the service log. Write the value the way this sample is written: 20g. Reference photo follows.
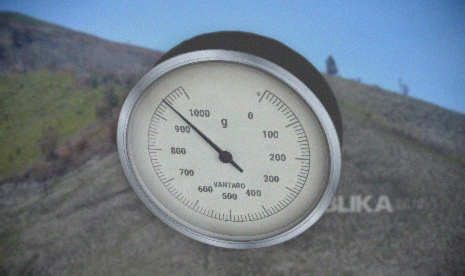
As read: 950g
